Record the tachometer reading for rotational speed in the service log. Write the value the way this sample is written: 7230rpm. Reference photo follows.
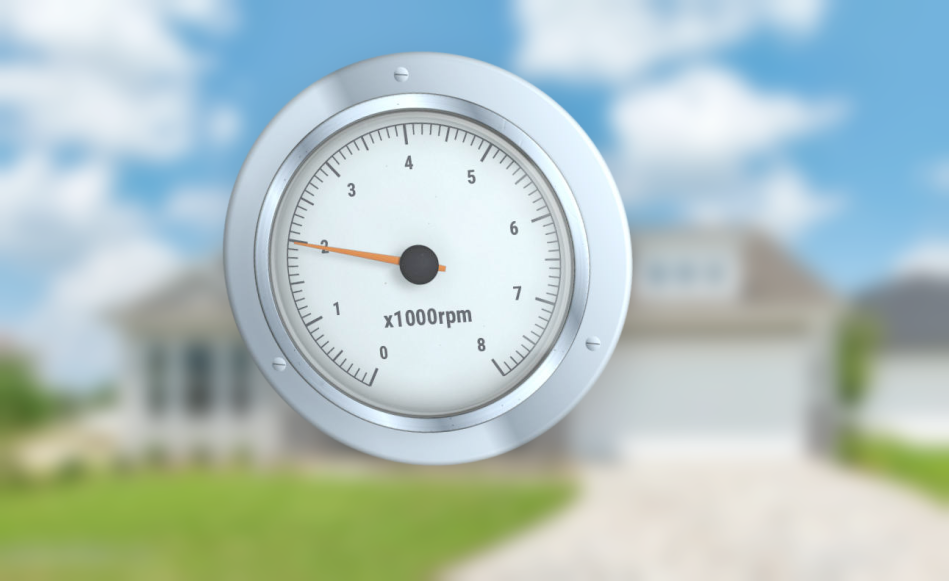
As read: 2000rpm
